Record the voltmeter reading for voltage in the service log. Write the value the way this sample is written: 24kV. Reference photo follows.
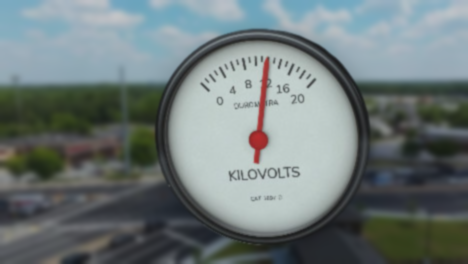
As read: 12kV
